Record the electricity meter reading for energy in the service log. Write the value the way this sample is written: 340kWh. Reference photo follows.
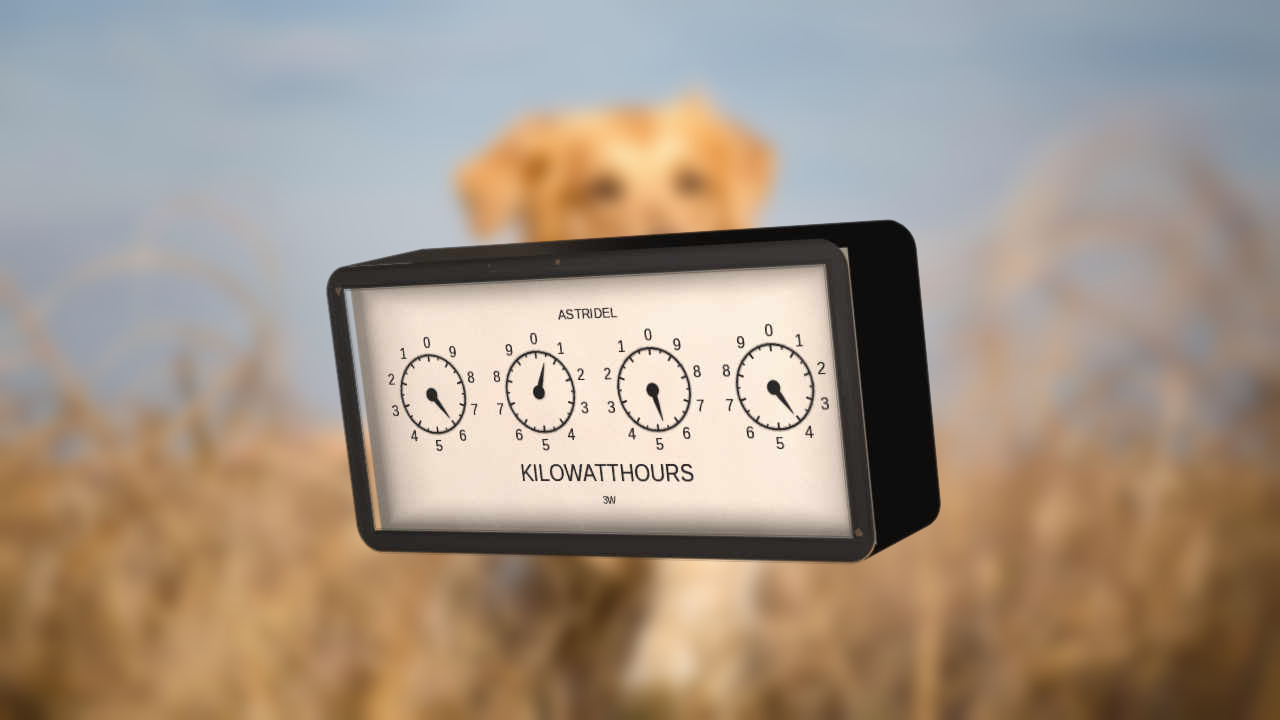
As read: 6054kWh
